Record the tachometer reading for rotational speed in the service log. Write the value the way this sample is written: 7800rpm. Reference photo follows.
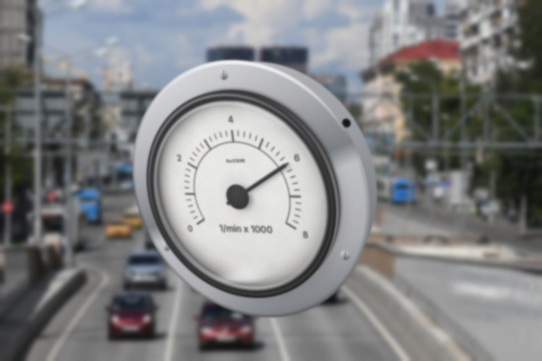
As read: 6000rpm
